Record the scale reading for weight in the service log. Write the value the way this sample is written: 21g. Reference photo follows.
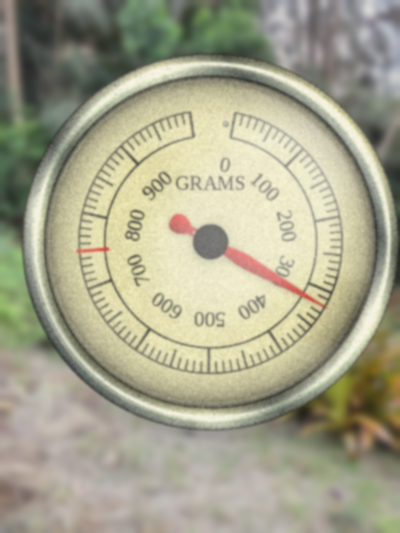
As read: 320g
